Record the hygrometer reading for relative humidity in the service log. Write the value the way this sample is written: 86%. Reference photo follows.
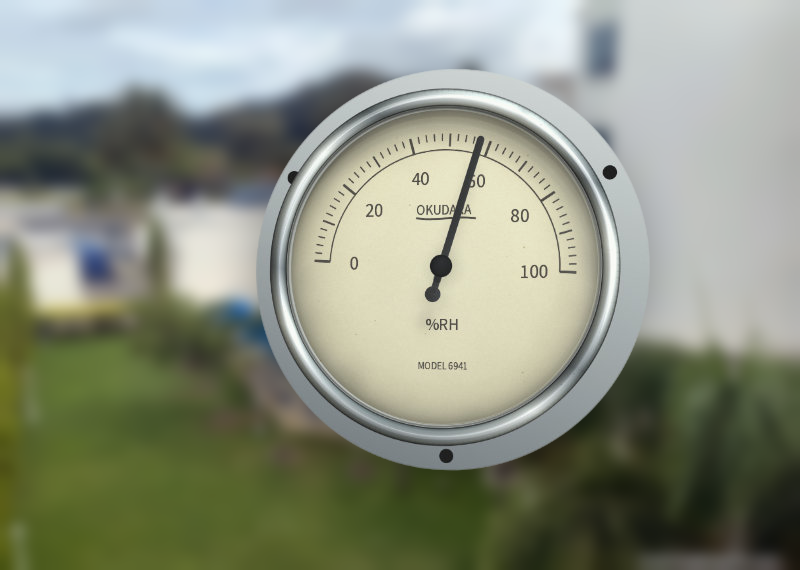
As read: 58%
